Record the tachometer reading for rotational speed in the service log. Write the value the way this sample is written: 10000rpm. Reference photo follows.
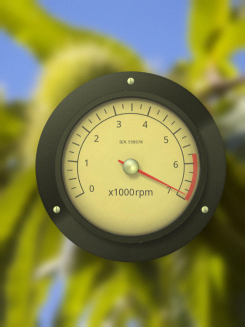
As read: 6875rpm
